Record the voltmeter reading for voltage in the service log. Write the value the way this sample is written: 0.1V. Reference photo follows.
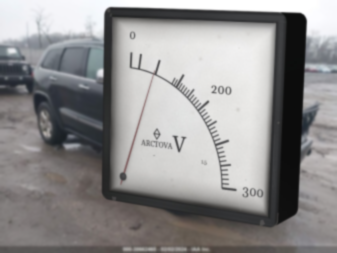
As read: 100V
